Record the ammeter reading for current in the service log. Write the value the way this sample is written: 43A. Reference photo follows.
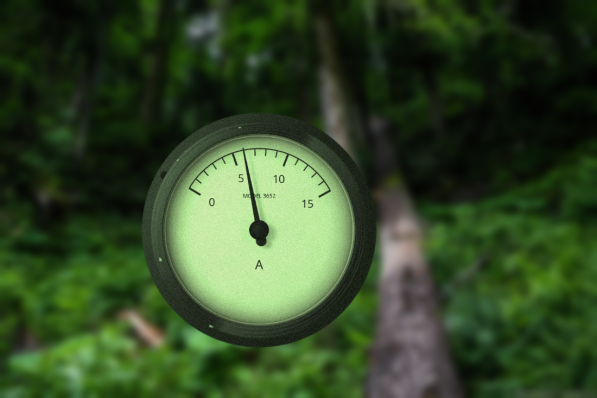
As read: 6A
